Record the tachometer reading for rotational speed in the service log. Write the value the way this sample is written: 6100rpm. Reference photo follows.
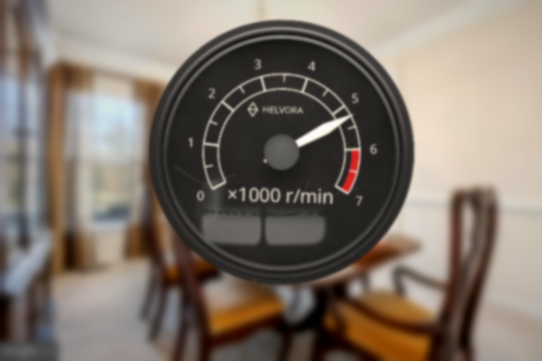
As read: 5250rpm
